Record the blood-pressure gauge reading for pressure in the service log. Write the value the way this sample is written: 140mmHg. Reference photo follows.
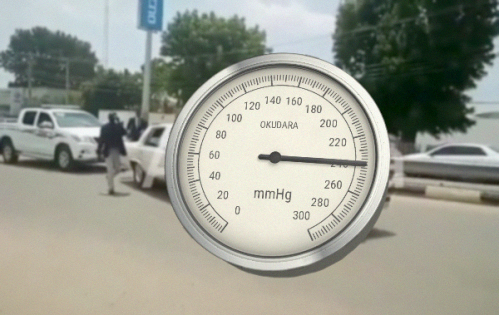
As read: 240mmHg
